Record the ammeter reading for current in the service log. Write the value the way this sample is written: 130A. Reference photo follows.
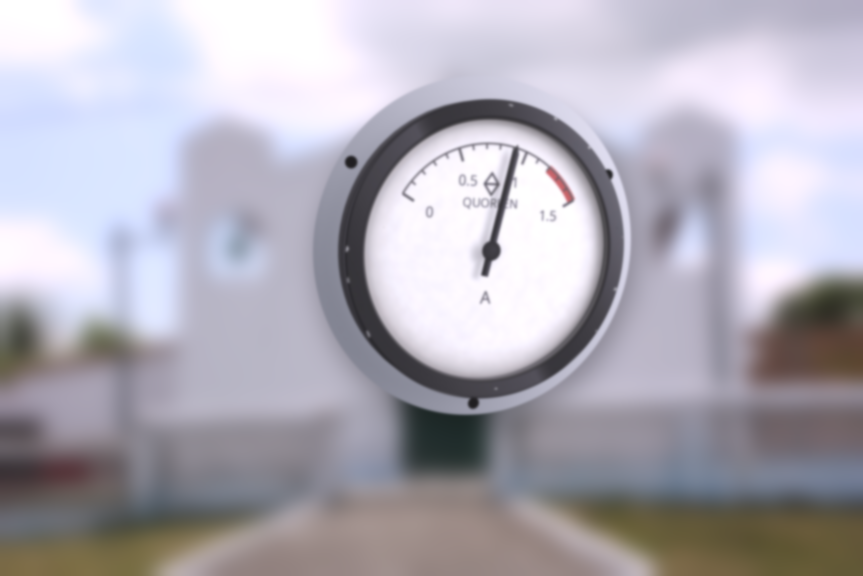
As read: 0.9A
